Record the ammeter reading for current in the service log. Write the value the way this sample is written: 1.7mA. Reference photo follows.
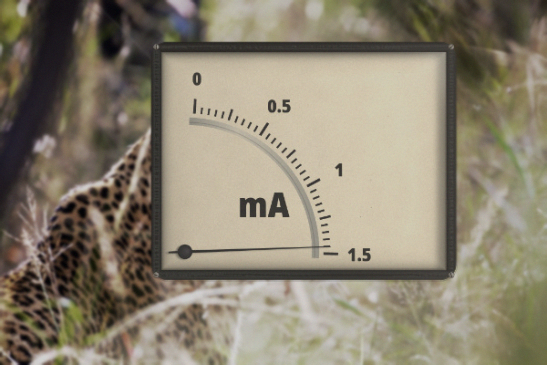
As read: 1.45mA
